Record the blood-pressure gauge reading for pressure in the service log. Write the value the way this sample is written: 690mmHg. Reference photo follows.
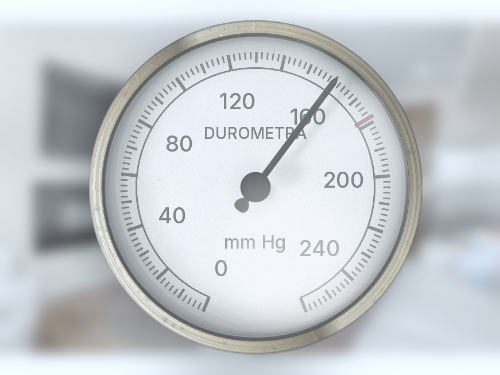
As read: 160mmHg
